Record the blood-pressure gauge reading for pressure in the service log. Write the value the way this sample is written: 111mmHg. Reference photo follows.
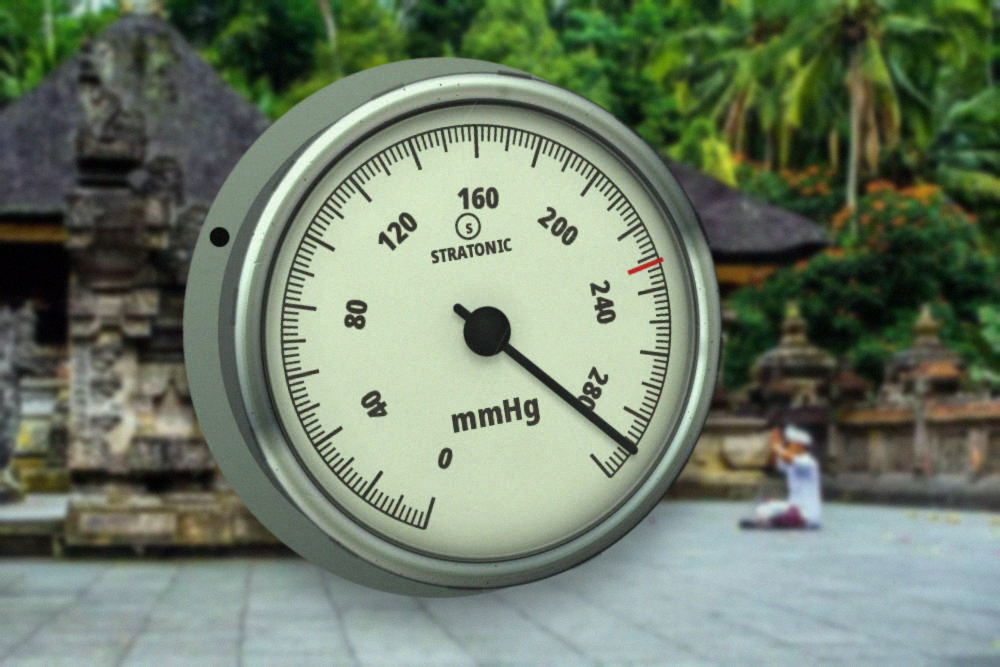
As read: 290mmHg
